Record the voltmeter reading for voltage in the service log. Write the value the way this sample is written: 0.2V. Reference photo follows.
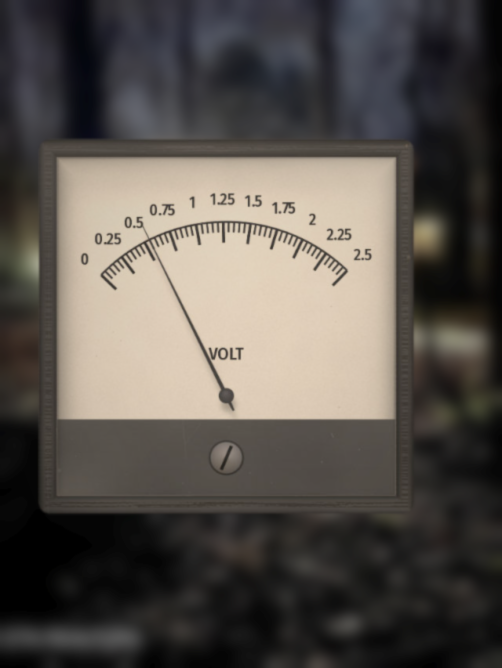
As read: 0.55V
